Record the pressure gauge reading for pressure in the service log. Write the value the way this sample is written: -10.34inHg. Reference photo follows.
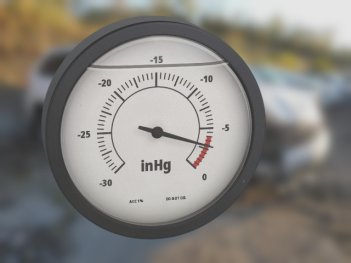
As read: -3inHg
